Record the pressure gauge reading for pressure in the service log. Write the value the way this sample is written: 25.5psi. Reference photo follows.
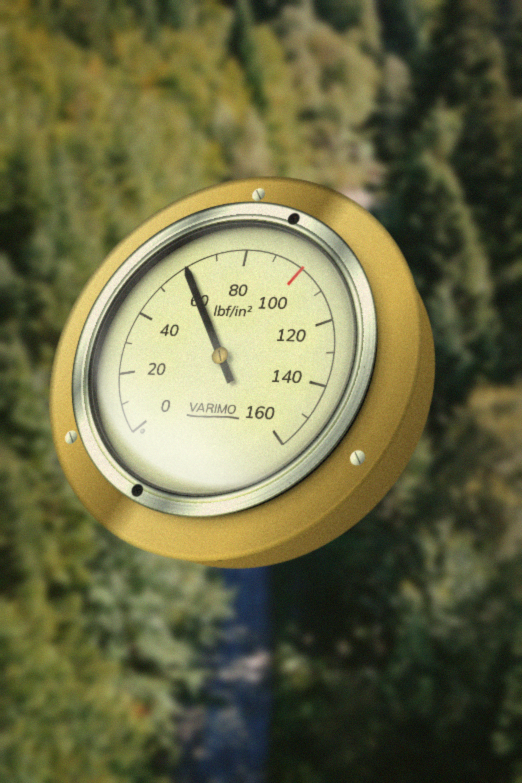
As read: 60psi
